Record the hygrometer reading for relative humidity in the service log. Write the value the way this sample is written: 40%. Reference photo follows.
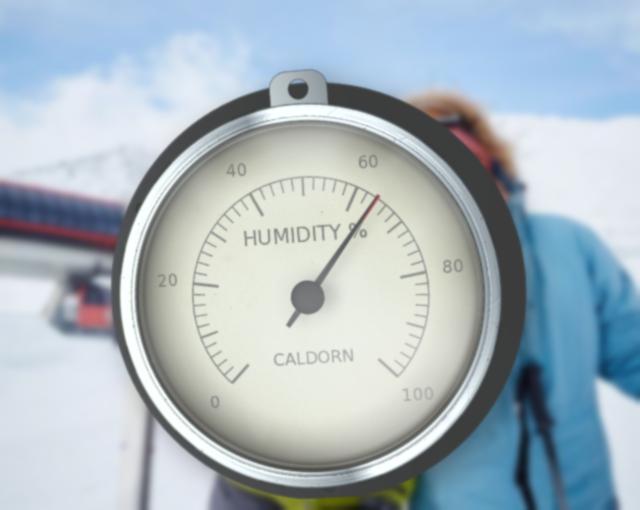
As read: 64%
